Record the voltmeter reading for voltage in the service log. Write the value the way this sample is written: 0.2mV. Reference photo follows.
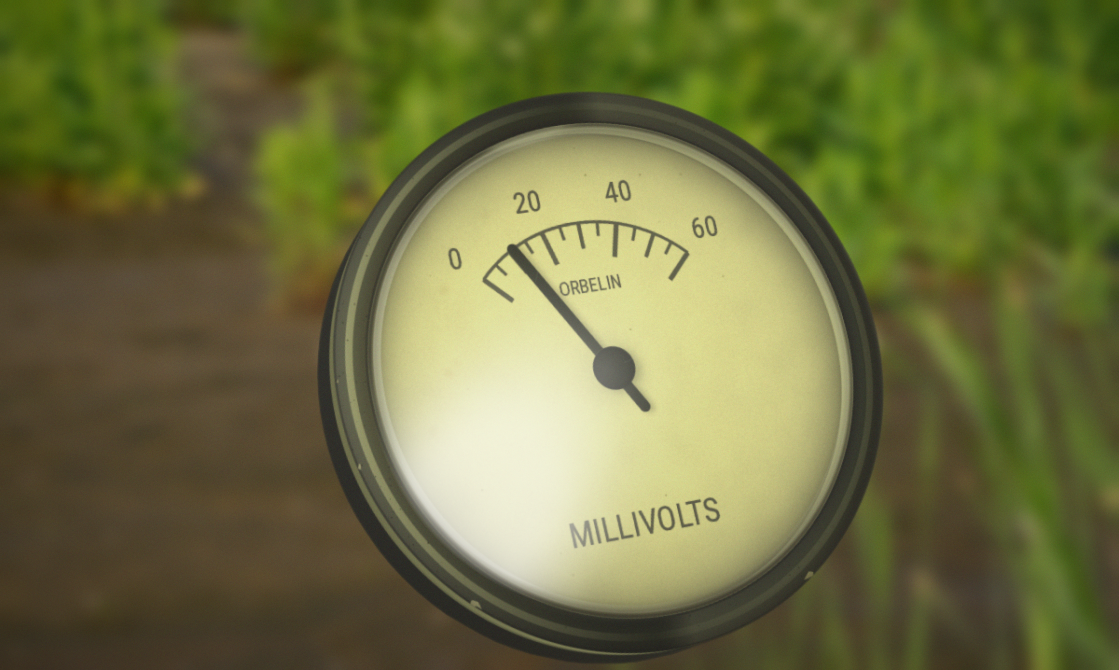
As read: 10mV
